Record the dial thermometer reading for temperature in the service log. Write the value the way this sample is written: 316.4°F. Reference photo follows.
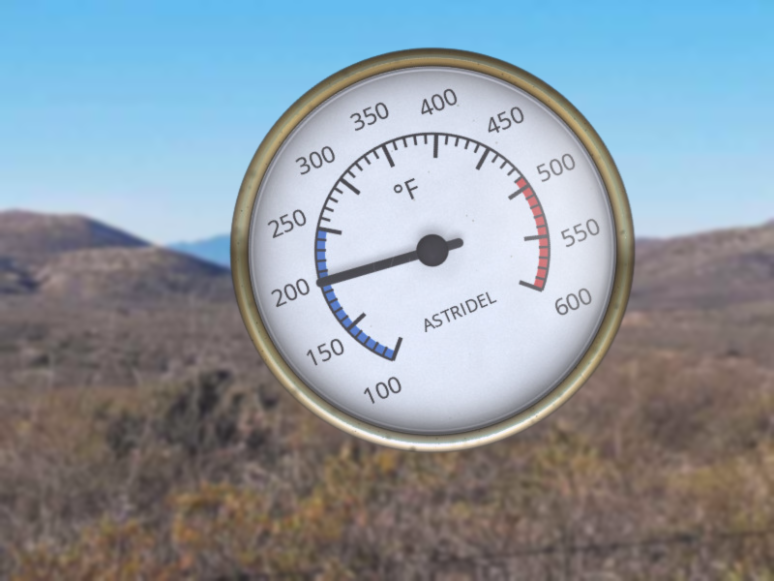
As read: 200°F
